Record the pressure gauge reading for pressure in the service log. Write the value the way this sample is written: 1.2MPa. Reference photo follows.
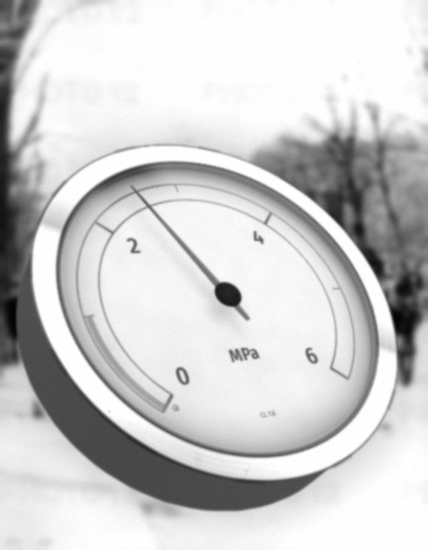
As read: 2.5MPa
